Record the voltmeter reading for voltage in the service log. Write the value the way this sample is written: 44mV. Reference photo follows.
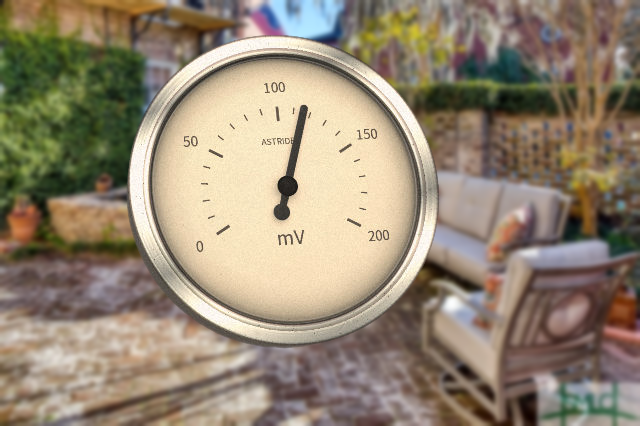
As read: 115mV
